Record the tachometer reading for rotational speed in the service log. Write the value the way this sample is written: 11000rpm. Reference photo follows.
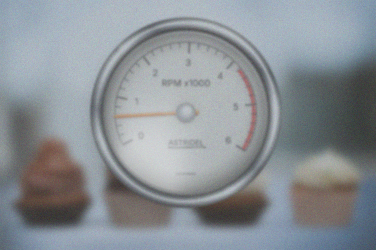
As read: 600rpm
